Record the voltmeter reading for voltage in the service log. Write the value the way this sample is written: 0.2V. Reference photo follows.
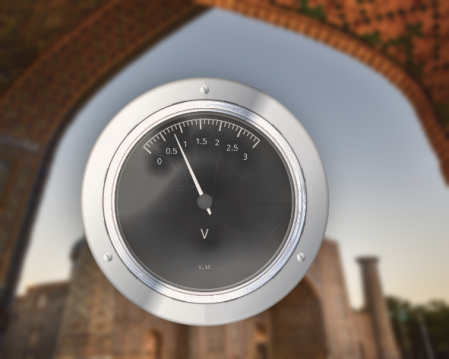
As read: 0.8V
